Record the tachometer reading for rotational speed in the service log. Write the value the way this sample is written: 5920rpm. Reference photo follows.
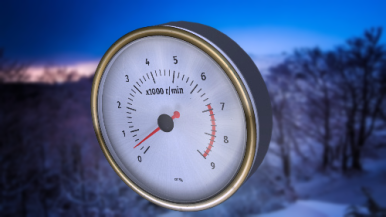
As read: 400rpm
